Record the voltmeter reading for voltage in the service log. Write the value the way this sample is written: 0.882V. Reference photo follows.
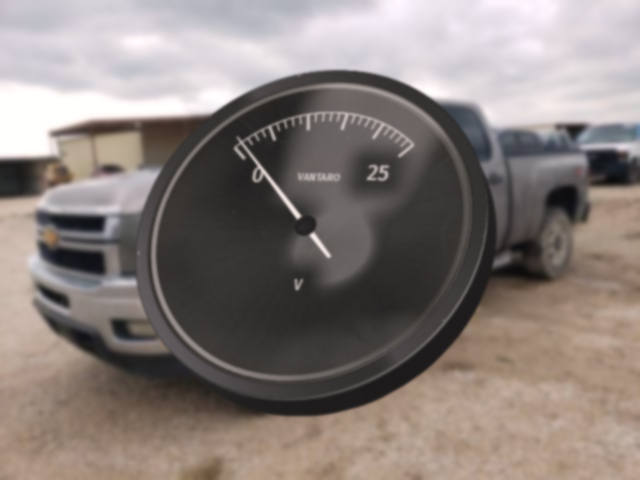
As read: 1V
